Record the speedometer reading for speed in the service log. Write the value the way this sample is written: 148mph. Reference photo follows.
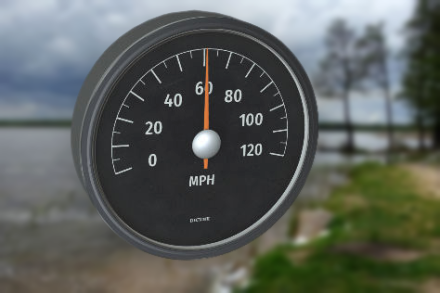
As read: 60mph
